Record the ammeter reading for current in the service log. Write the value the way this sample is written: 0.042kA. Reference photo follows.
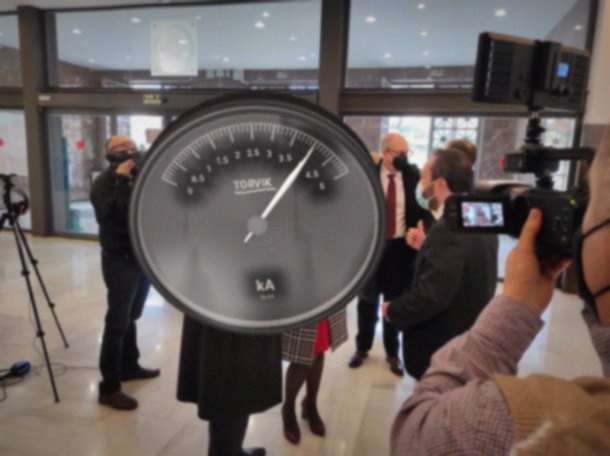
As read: 4kA
